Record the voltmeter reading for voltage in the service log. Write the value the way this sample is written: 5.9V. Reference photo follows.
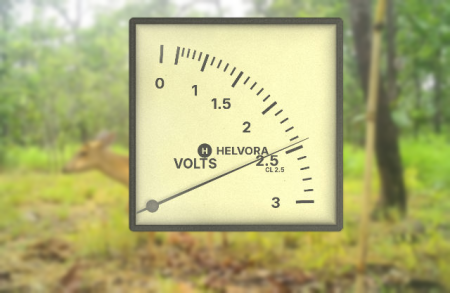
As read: 2.45V
